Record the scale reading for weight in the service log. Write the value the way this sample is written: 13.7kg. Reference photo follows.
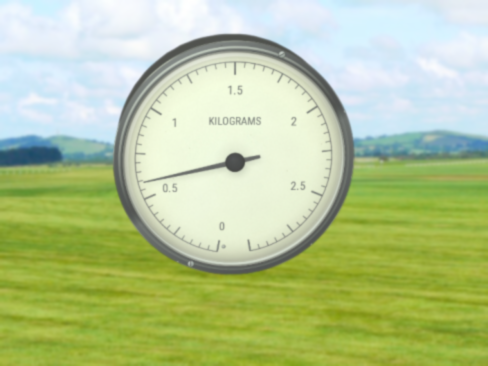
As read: 0.6kg
